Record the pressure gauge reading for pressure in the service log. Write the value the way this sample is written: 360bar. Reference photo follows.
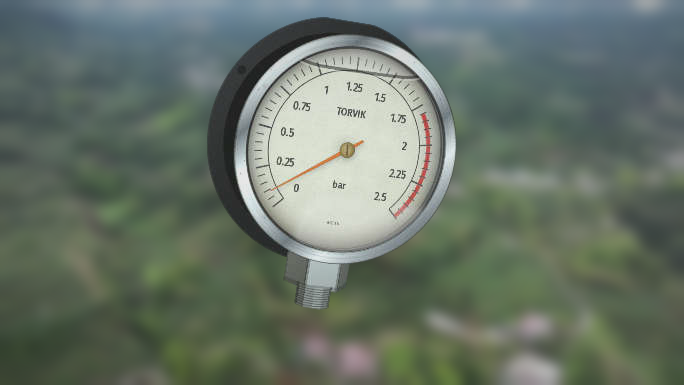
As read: 0.1bar
